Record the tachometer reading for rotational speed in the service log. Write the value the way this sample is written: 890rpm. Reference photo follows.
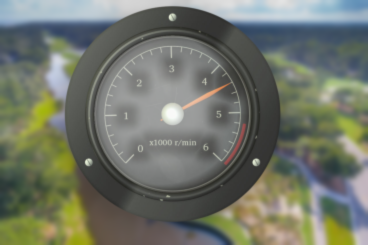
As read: 4400rpm
